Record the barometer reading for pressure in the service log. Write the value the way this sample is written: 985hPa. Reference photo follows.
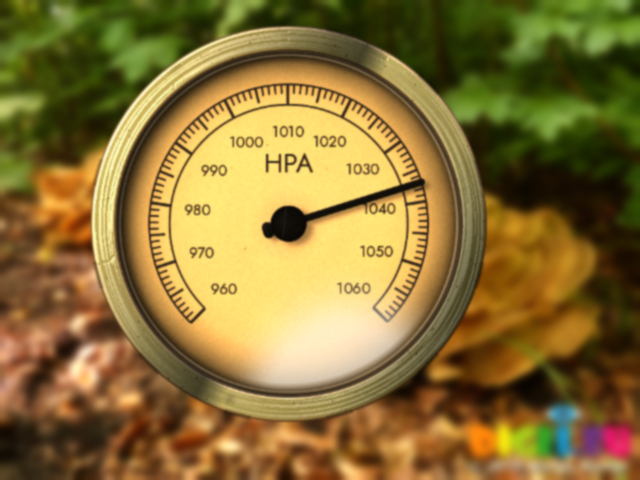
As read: 1037hPa
